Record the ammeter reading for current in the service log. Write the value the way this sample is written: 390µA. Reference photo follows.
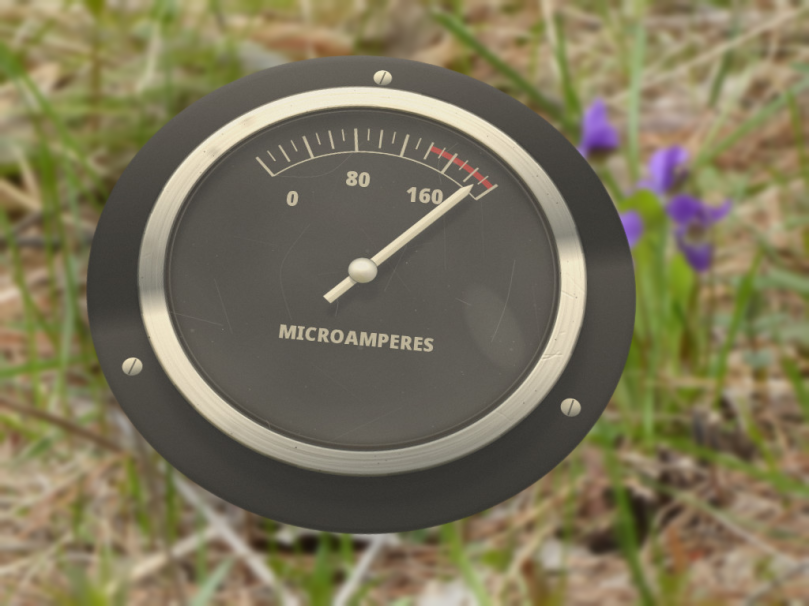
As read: 190µA
